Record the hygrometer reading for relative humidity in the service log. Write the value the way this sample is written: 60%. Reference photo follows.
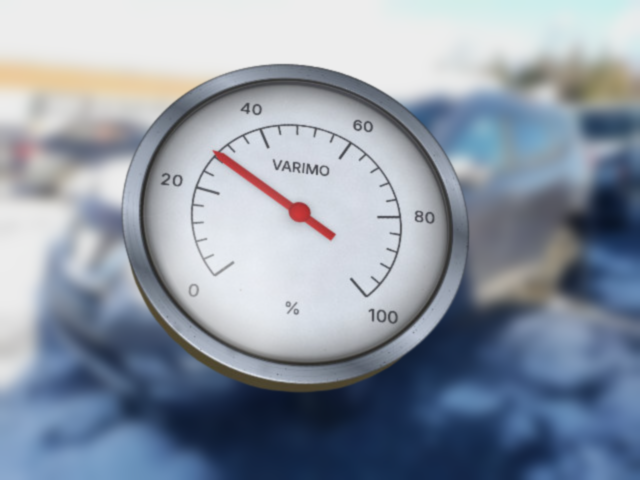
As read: 28%
